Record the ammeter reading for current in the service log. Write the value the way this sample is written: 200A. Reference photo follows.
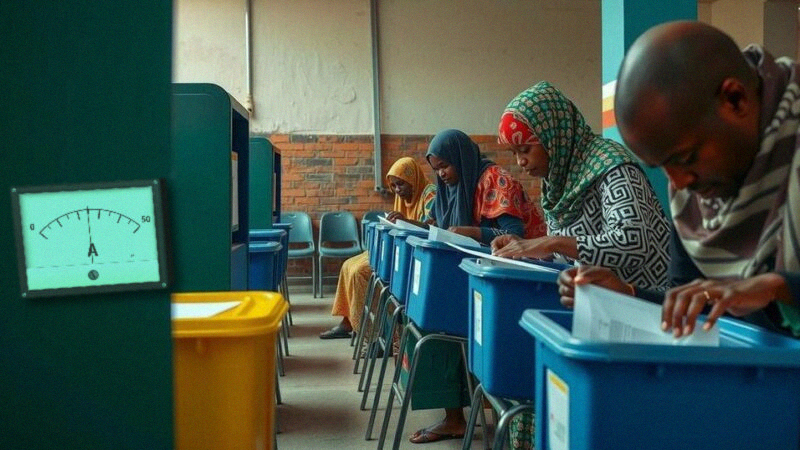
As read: 25A
